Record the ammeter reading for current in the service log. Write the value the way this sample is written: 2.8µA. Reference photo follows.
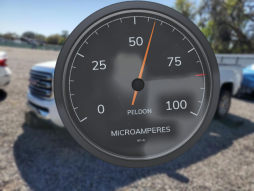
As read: 57.5µA
